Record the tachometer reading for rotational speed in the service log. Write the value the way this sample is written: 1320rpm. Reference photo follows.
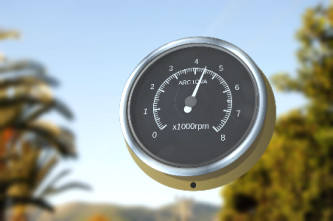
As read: 4500rpm
